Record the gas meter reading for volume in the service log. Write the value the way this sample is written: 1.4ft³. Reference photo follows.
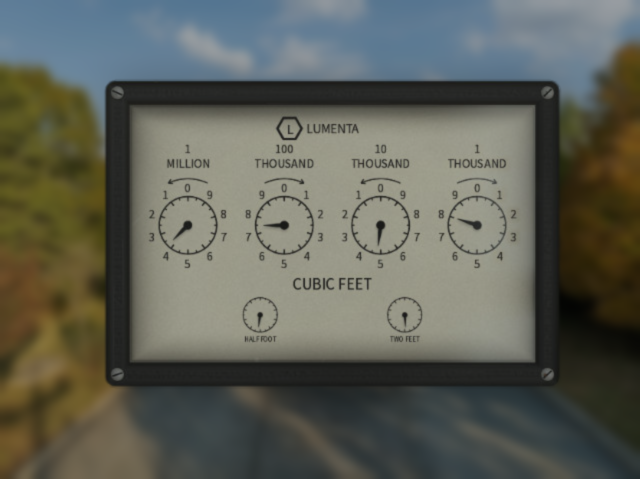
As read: 374800ft³
